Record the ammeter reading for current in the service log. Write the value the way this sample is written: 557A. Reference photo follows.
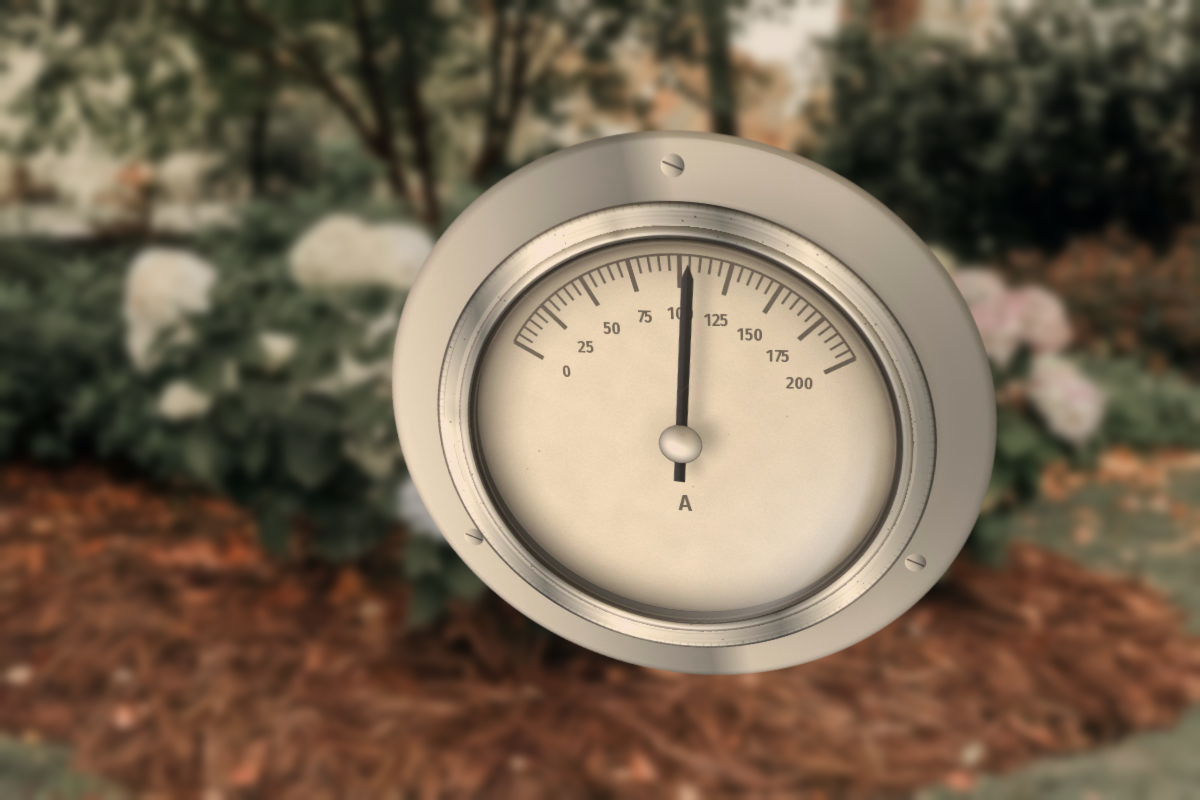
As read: 105A
